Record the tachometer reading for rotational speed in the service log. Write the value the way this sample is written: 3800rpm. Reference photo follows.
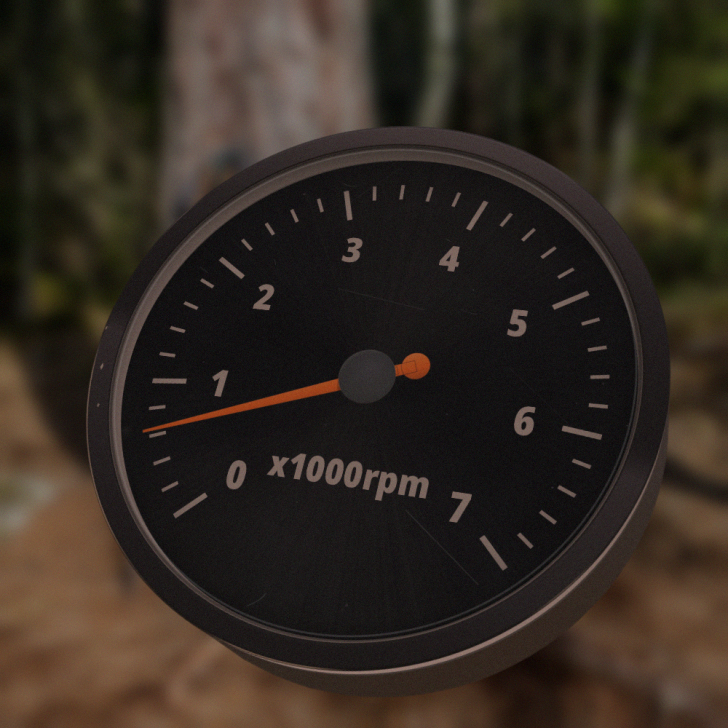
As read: 600rpm
